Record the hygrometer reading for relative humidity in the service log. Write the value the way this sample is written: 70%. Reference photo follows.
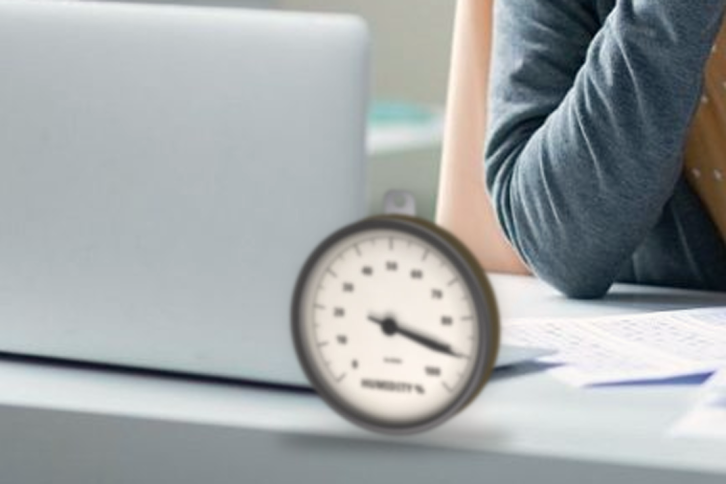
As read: 90%
